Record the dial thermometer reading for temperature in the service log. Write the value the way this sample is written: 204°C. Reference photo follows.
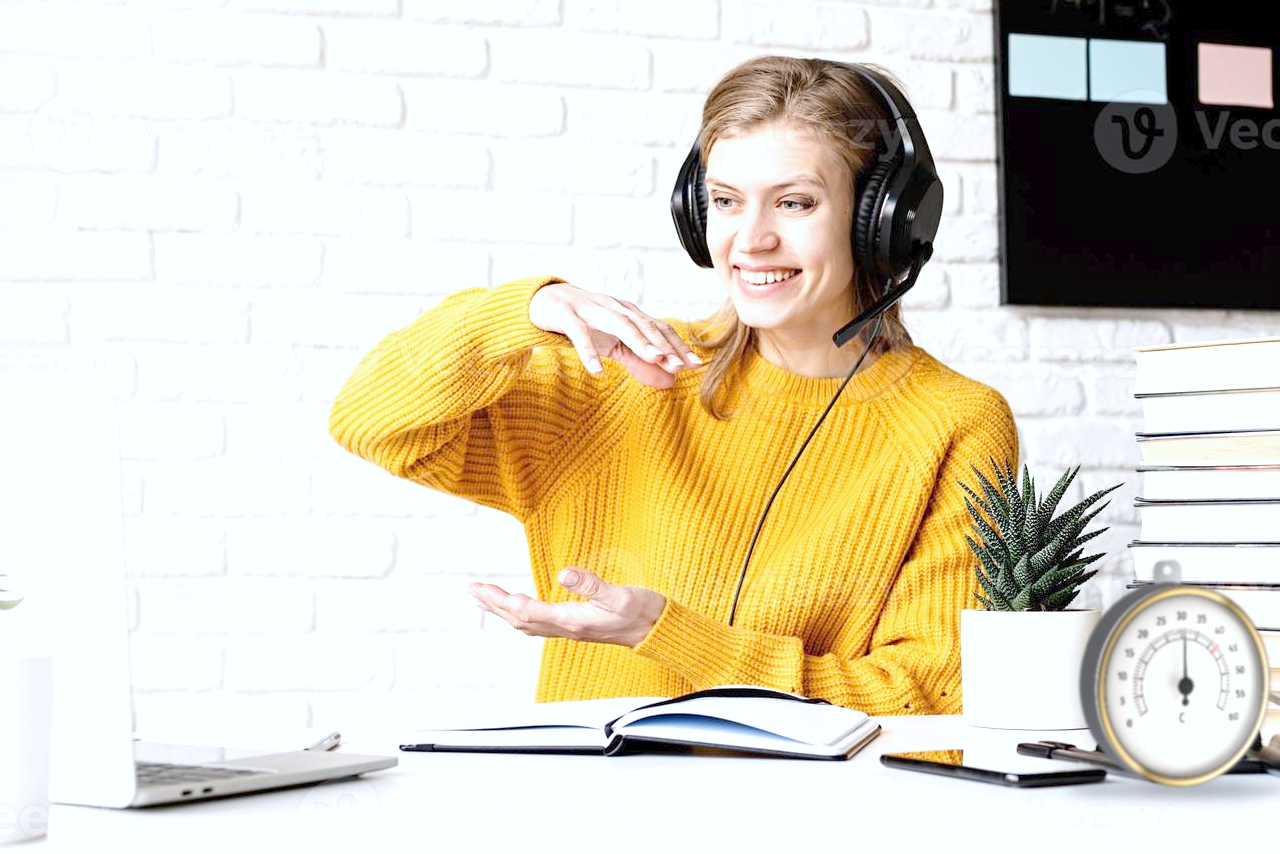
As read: 30°C
